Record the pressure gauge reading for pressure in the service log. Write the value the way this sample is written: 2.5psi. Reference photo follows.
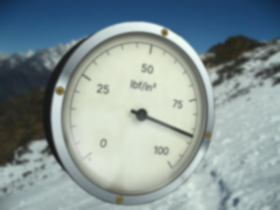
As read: 87.5psi
